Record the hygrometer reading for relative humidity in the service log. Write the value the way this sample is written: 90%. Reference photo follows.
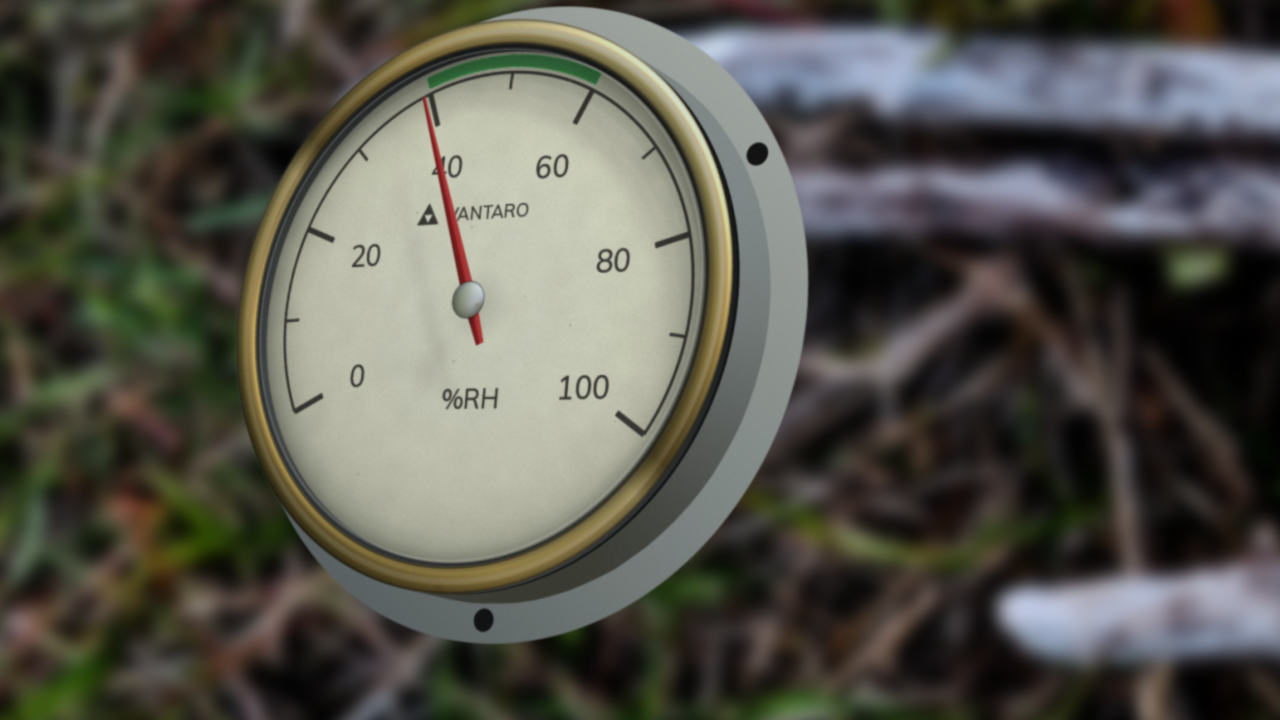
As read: 40%
